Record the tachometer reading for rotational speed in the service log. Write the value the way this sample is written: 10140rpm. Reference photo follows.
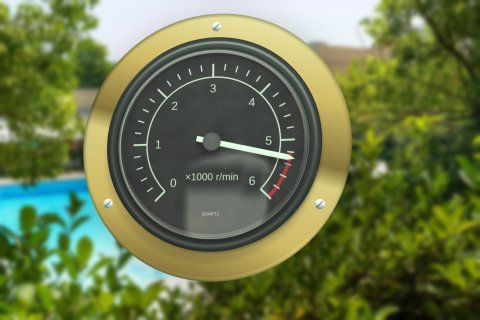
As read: 5300rpm
